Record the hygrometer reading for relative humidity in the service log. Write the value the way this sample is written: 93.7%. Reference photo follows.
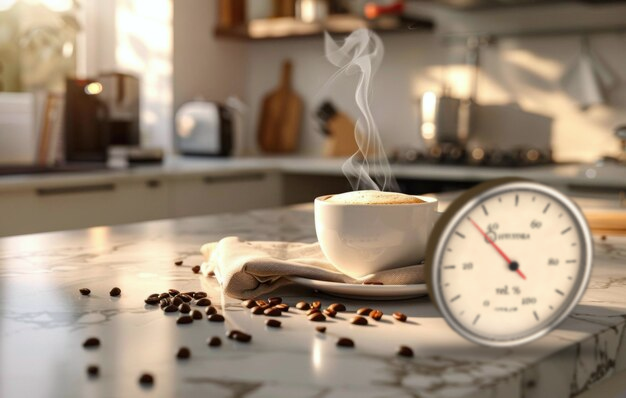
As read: 35%
